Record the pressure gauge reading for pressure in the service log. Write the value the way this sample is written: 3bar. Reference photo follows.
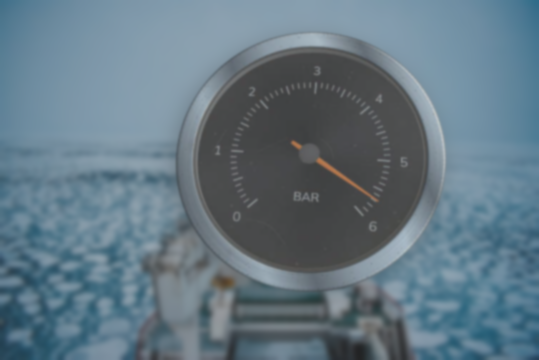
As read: 5.7bar
